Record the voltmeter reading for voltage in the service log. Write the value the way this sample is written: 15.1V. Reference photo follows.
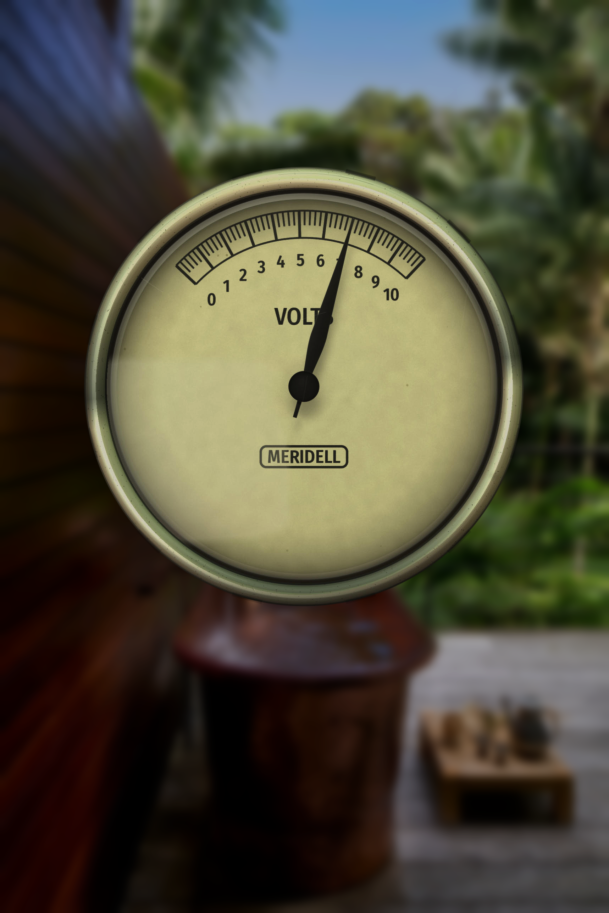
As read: 7V
